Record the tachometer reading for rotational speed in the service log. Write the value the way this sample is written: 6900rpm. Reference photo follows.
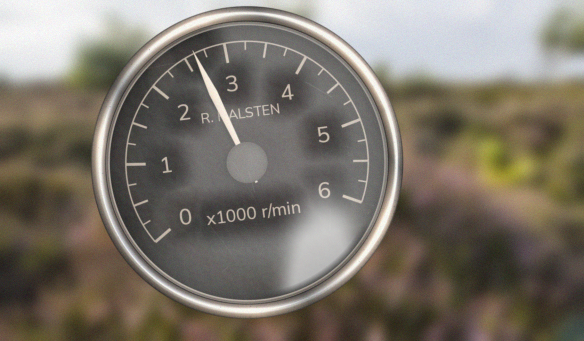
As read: 2625rpm
